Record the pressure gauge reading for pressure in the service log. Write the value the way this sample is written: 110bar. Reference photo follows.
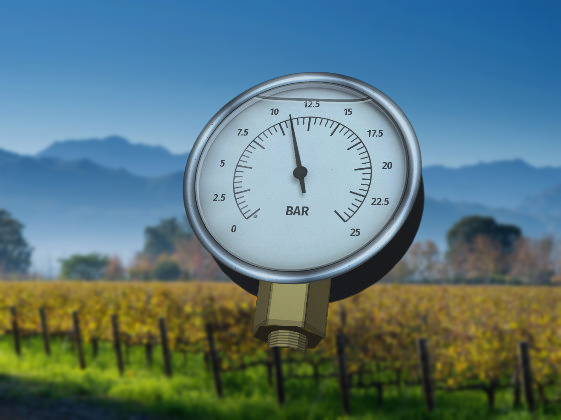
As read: 11bar
